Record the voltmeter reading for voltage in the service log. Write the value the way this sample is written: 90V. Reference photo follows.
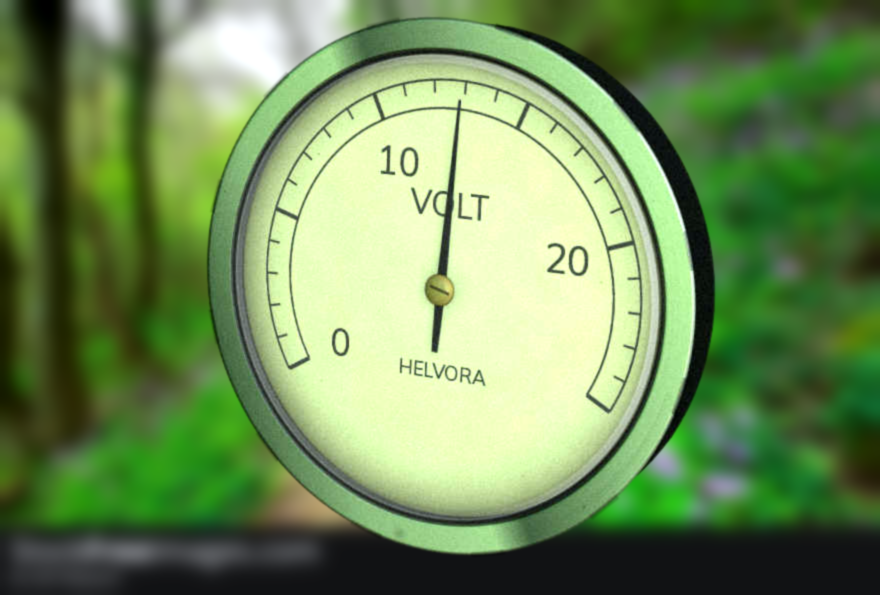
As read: 13V
